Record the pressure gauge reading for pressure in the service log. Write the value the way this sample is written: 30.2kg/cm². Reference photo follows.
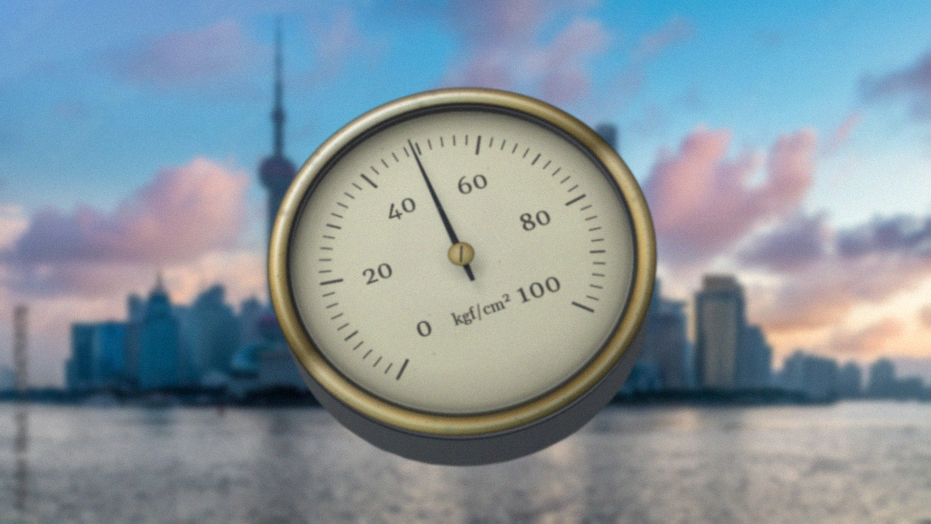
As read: 49kg/cm²
